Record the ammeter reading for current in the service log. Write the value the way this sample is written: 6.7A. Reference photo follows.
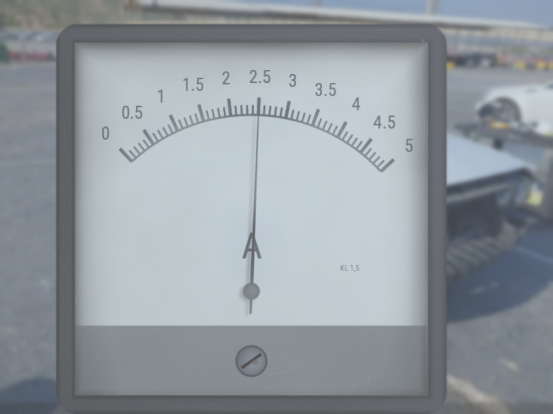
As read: 2.5A
